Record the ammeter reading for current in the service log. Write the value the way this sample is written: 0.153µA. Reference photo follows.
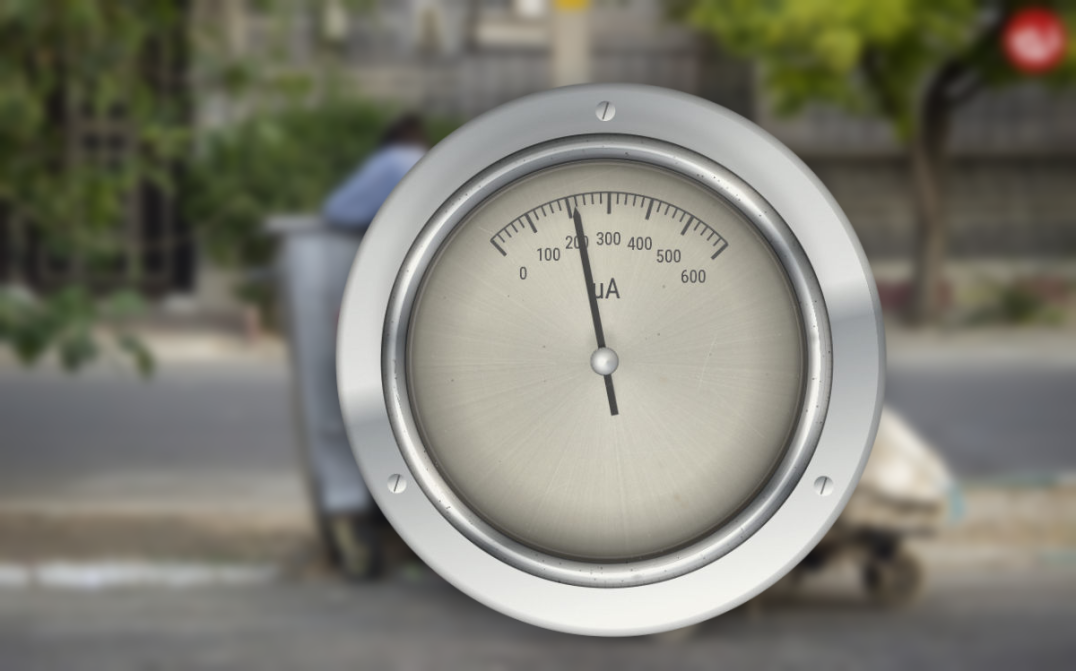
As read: 220µA
